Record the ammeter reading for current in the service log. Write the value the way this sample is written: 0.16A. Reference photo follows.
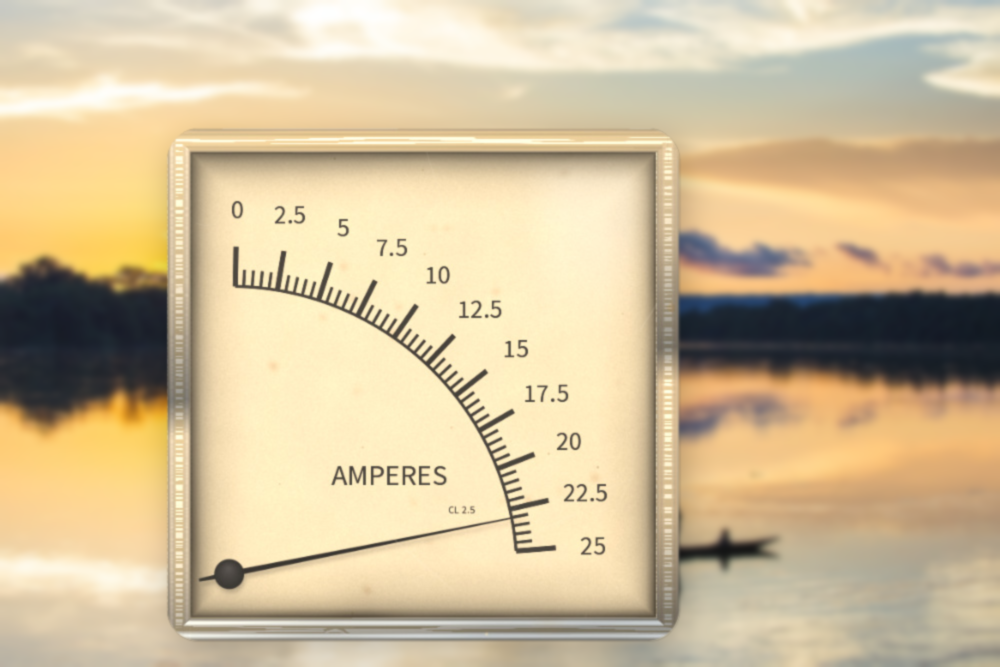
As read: 23A
